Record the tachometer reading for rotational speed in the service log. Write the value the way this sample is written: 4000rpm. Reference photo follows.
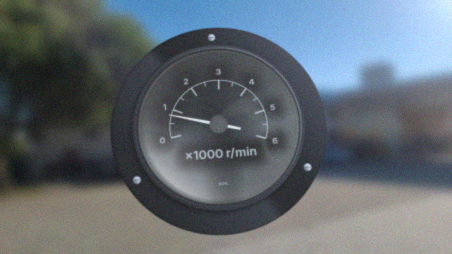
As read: 750rpm
